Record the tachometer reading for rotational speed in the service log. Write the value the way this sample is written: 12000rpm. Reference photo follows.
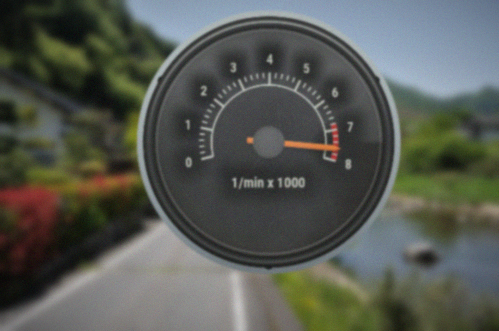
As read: 7600rpm
